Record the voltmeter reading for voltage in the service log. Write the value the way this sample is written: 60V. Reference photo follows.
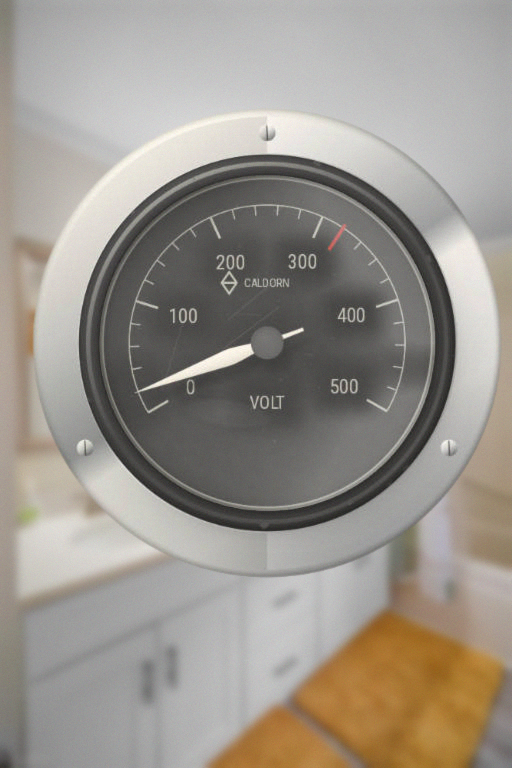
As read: 20V
